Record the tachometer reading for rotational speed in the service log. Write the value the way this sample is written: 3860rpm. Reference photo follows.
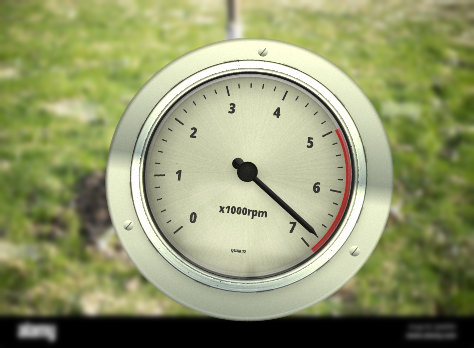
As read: 6800rpm
